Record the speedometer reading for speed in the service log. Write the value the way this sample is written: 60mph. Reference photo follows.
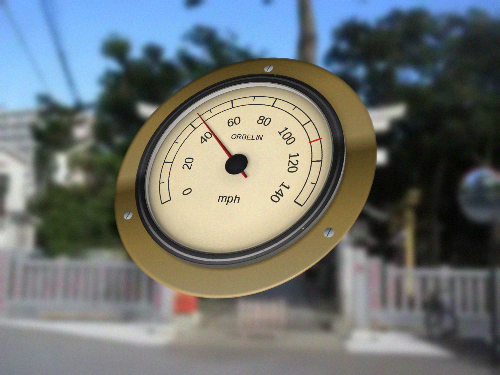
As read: 45mph
